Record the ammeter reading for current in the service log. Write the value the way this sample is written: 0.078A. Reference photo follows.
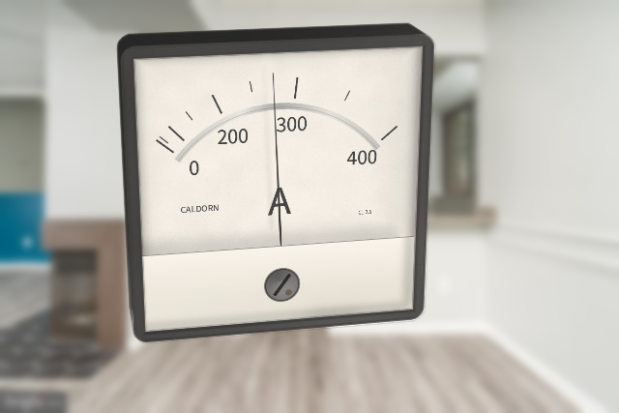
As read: 275A
